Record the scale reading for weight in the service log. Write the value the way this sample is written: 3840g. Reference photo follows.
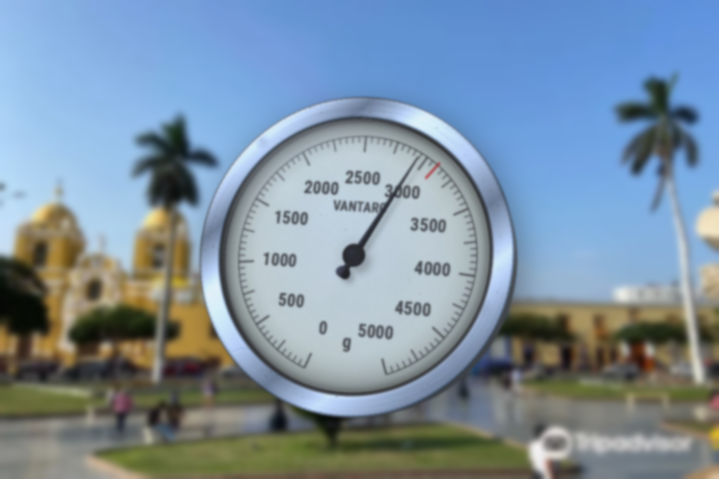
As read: 2950g
